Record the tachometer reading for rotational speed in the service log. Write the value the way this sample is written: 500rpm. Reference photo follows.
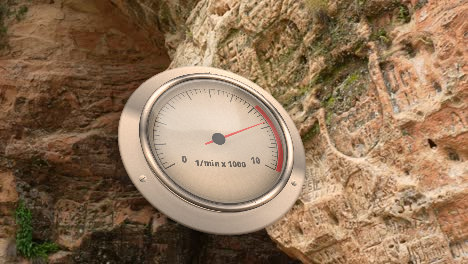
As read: 7800rpm
